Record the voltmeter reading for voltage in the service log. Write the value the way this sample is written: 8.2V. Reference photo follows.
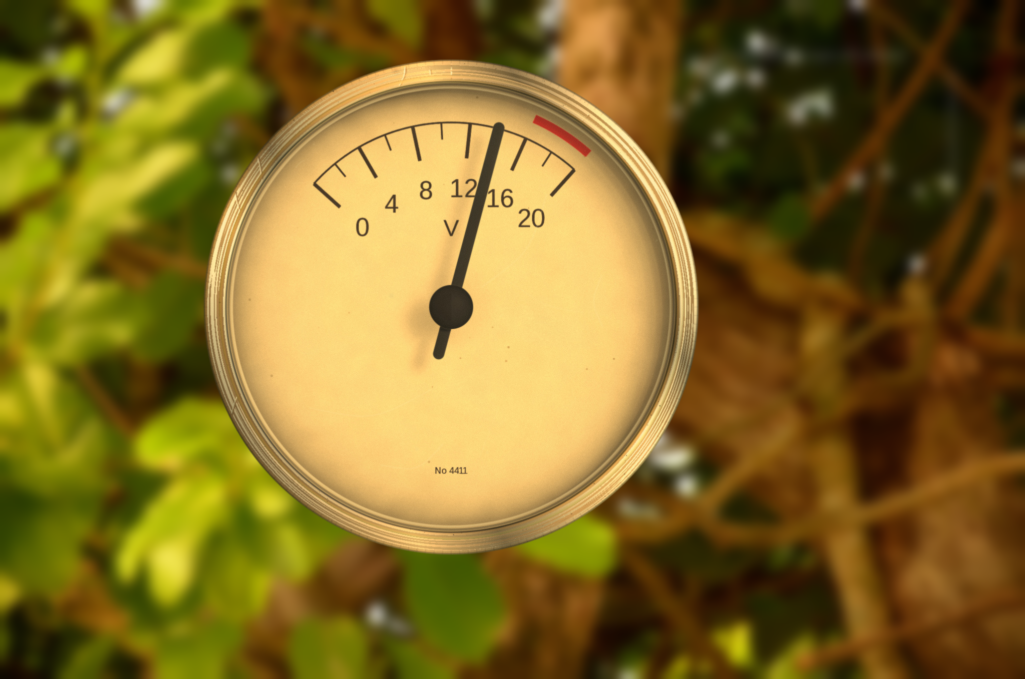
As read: 14V
